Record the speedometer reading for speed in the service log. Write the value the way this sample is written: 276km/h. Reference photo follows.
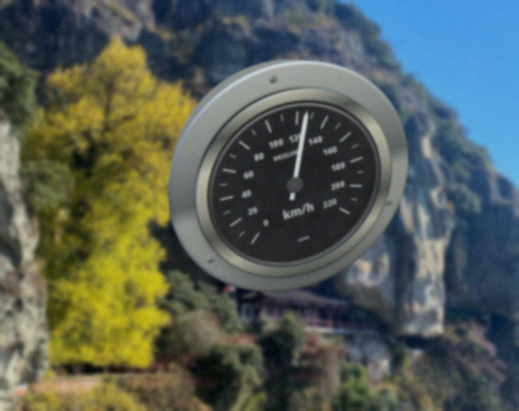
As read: 125km/h
